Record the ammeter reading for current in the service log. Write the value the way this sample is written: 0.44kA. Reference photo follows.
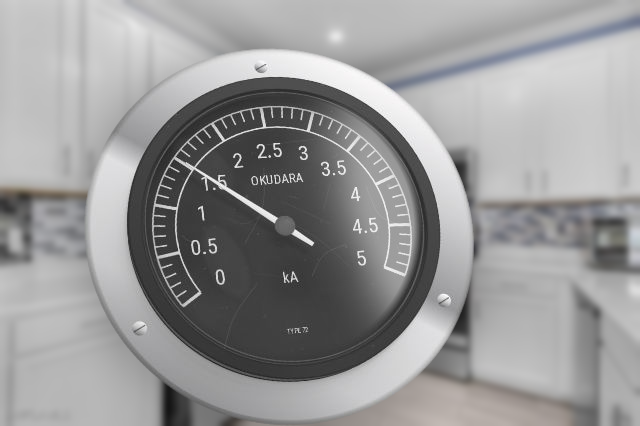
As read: 1.5kA
